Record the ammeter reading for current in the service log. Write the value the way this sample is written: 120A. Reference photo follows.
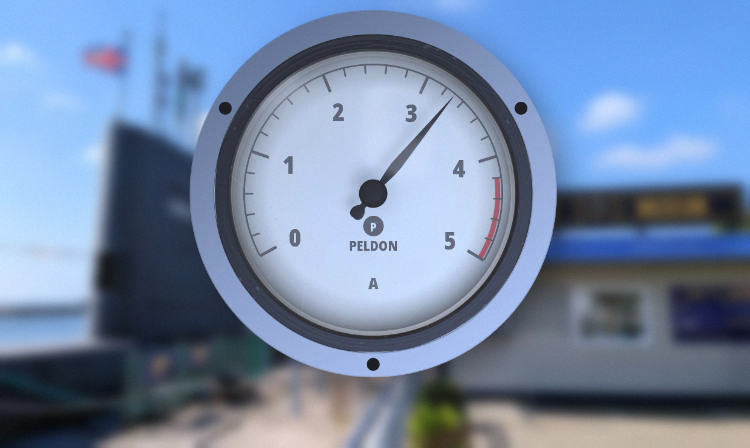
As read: 3.3A
